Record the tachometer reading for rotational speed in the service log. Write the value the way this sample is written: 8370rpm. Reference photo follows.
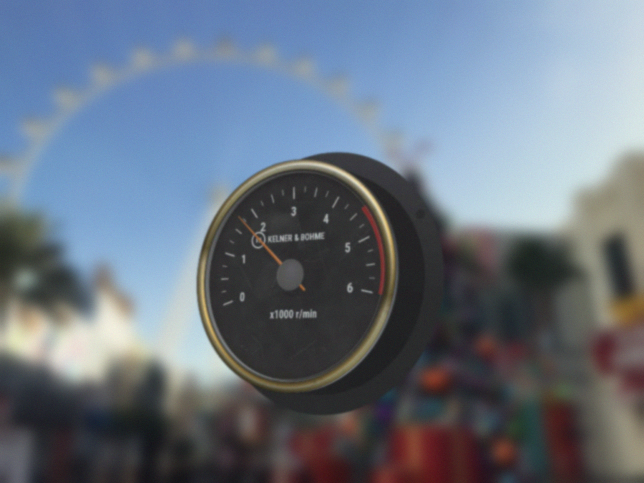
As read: 1750rpm
